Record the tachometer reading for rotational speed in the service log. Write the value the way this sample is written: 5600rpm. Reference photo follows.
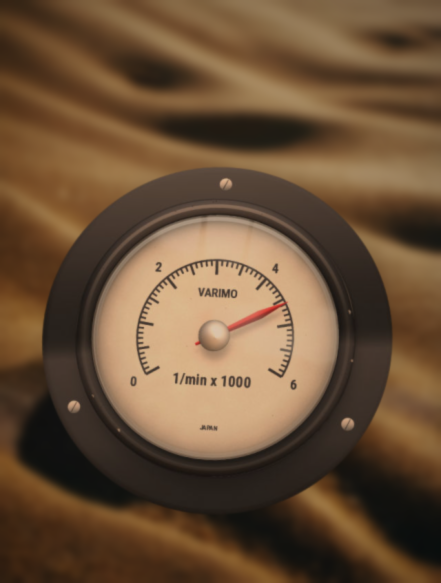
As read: 4600rpm
